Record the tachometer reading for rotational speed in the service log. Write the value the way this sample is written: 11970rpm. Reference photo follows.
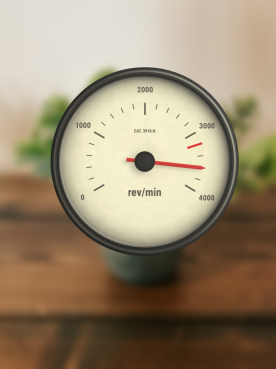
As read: 3600rpm
